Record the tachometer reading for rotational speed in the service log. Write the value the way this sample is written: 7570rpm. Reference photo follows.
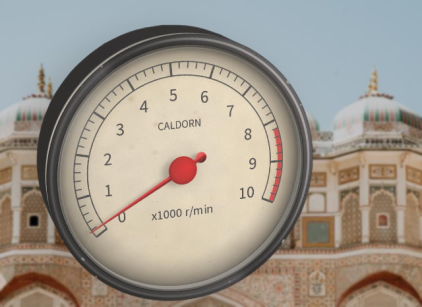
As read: 200rpm
